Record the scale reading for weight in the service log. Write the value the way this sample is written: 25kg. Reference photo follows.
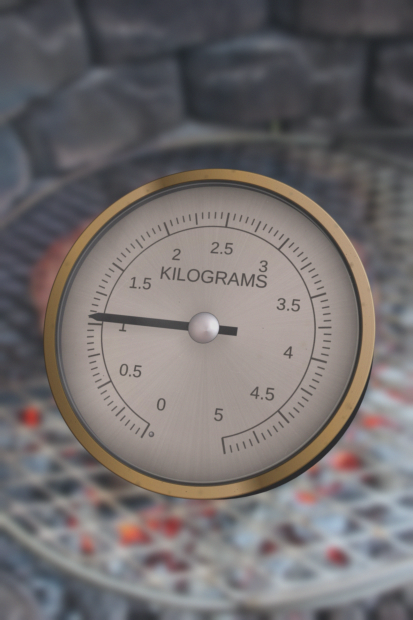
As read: 1.05kg
